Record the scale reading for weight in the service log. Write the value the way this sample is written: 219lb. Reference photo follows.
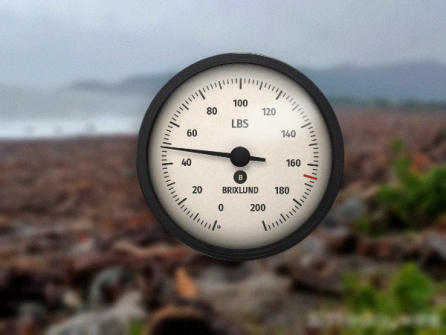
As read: 48lb
